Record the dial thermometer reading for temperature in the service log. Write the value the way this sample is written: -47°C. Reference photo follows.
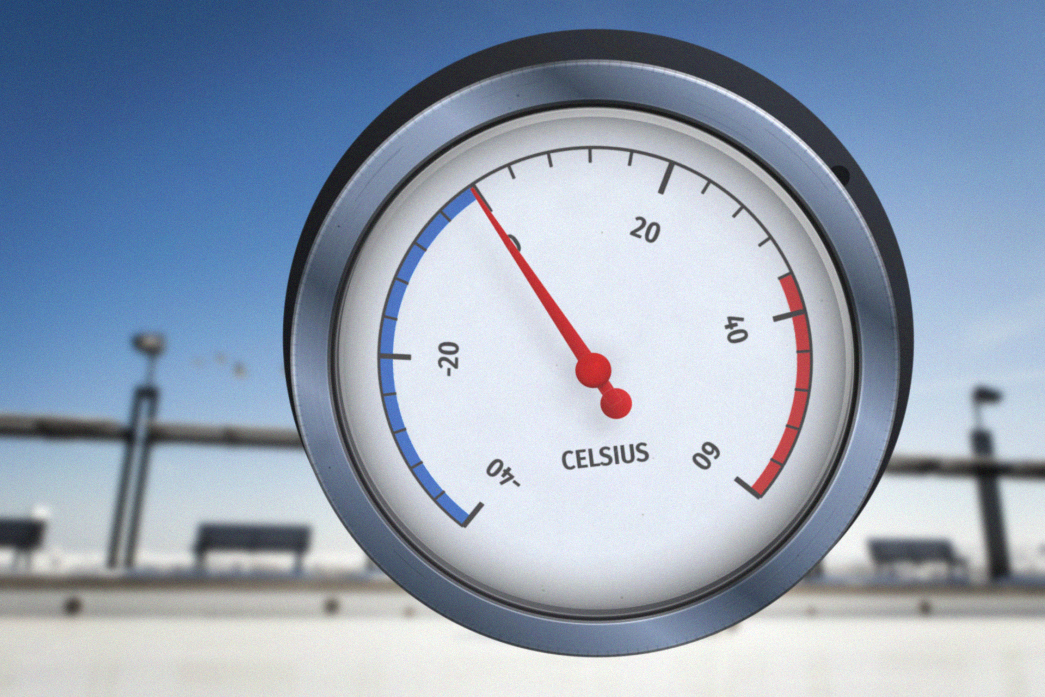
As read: 0°C
